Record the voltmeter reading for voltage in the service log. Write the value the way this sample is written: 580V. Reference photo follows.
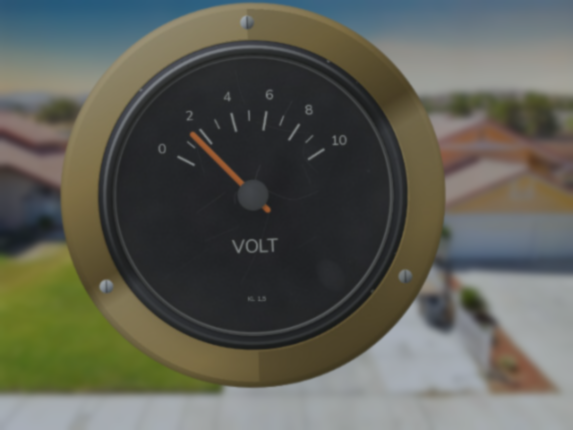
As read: 1.5V
